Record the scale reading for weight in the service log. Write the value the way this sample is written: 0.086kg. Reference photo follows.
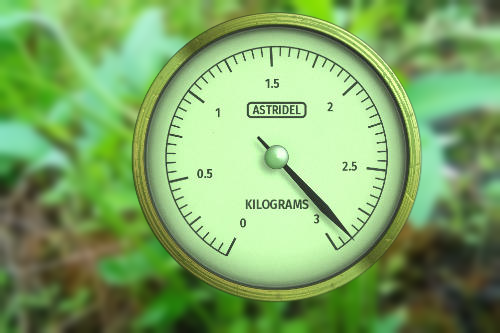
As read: 2.9kg
